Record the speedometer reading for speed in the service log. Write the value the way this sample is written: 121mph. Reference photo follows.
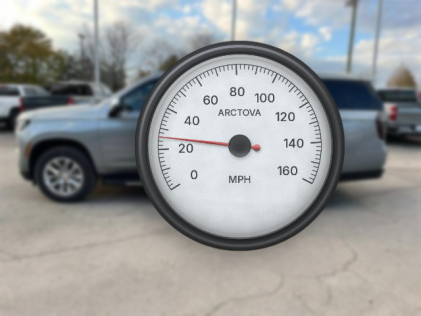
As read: 26mph
